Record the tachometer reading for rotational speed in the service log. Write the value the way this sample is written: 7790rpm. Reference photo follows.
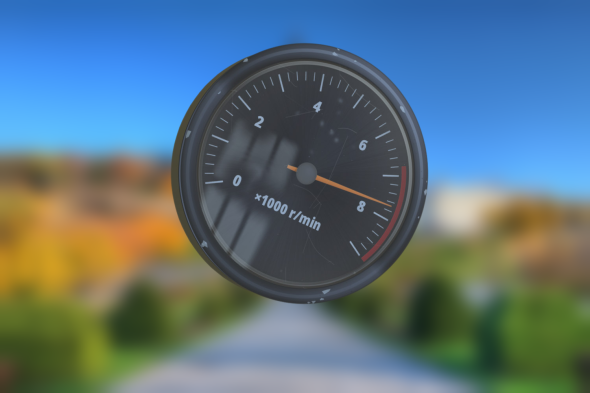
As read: 7700rpm
